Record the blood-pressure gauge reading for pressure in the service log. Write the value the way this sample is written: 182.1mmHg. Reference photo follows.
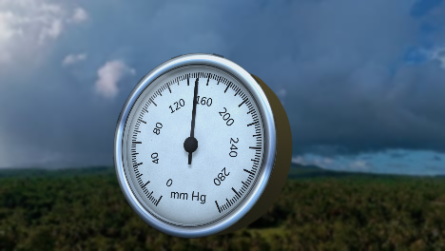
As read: 150mmHg
